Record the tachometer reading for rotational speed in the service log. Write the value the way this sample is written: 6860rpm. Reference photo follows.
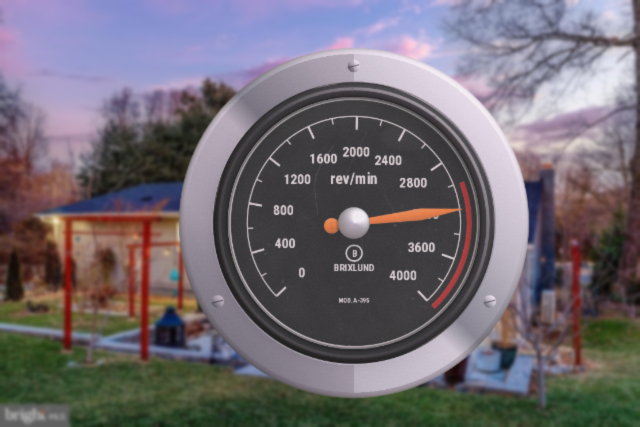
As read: 3200rpm
